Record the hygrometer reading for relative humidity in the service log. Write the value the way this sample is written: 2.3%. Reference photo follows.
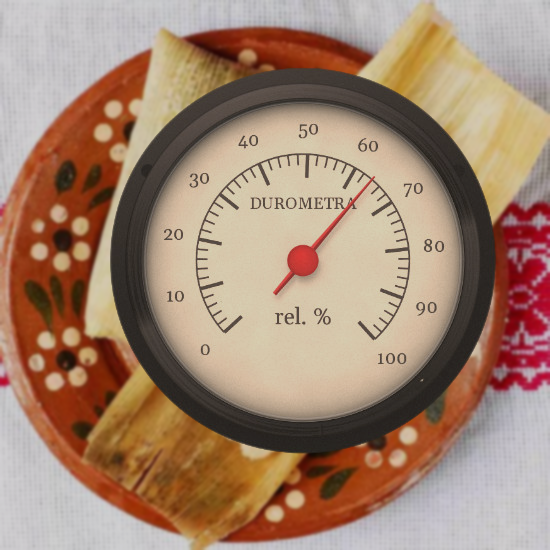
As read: 64%
